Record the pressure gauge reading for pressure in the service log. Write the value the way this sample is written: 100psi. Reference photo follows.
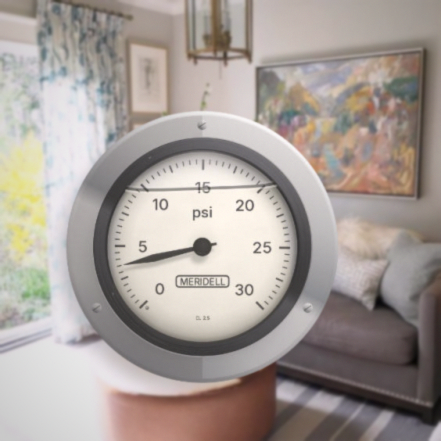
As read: 3.5psi
